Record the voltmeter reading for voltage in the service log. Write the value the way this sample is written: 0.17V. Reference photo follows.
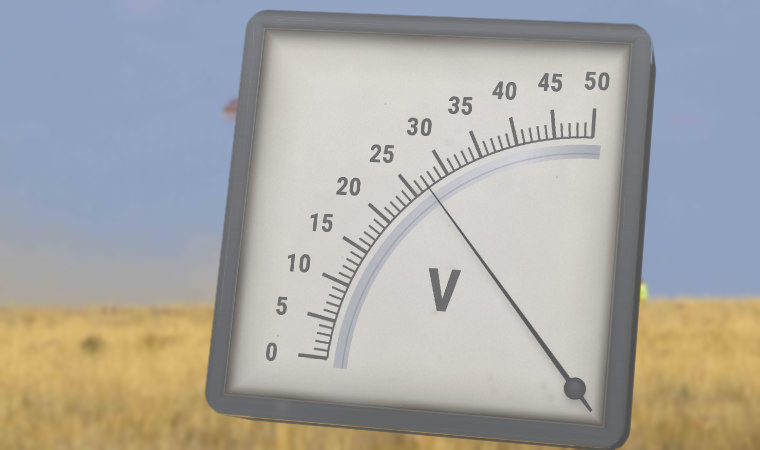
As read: 27V
